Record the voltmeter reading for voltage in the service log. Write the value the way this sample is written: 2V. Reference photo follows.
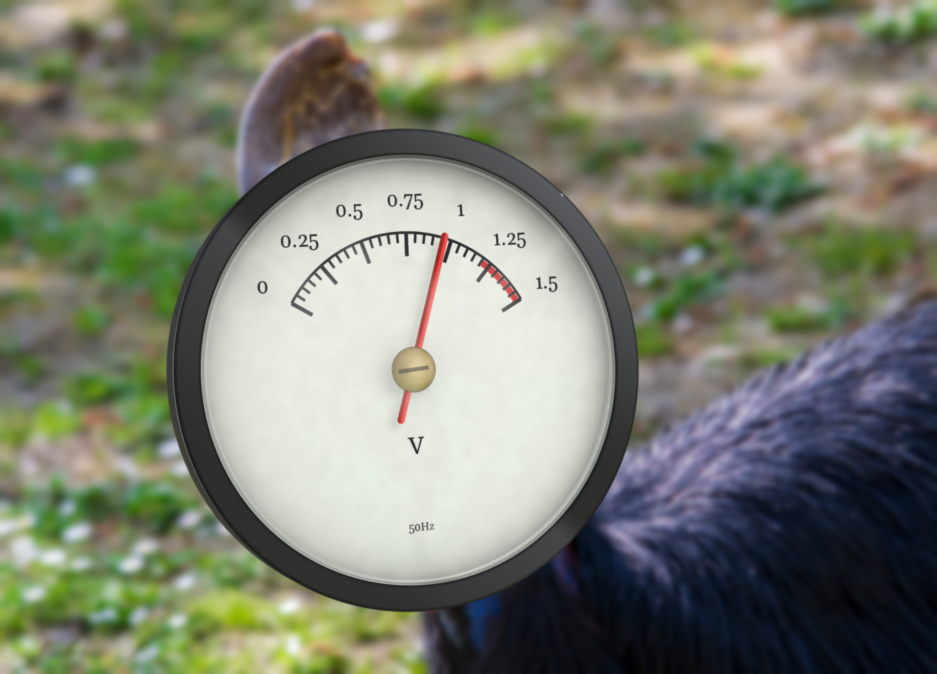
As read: 0.95V
